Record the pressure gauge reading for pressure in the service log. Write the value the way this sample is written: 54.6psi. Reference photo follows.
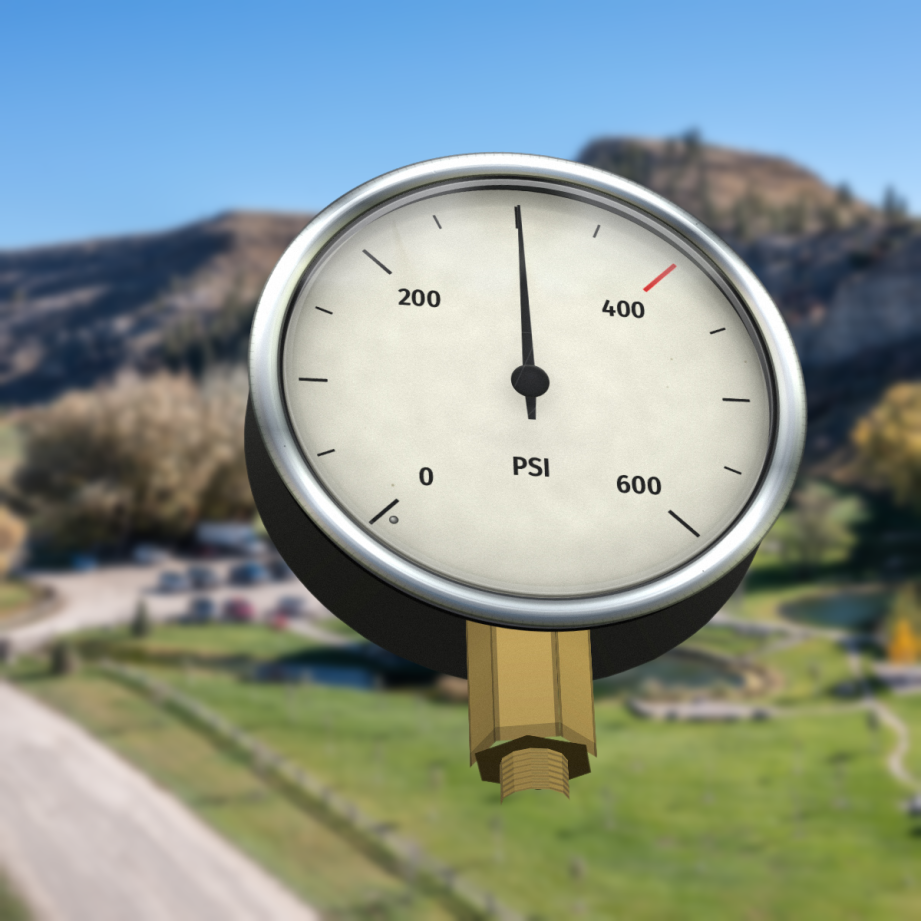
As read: 300psi
